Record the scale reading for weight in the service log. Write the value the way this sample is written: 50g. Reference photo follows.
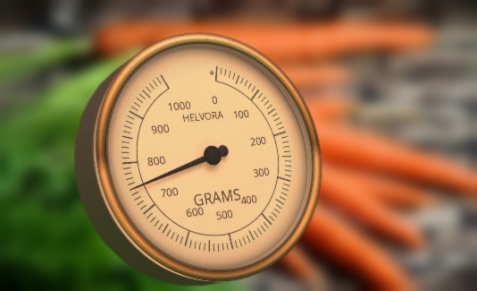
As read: 750g
